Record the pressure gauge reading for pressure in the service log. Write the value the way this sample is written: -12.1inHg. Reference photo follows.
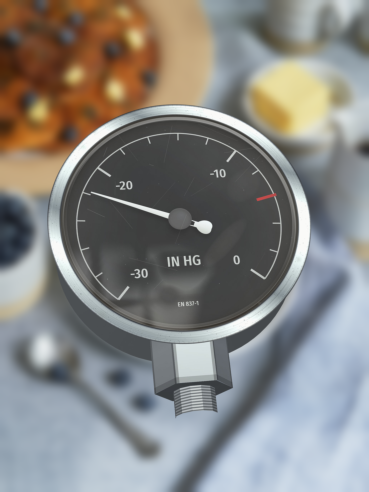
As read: -22inHg
